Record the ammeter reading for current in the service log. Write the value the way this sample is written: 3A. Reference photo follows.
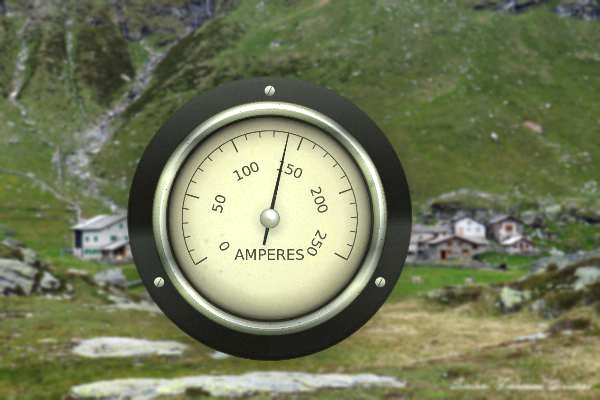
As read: 140A
